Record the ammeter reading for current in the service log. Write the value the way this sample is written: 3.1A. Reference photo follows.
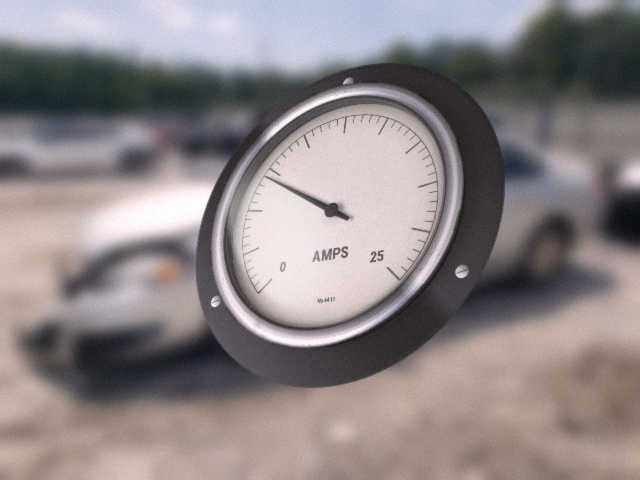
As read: 7A
